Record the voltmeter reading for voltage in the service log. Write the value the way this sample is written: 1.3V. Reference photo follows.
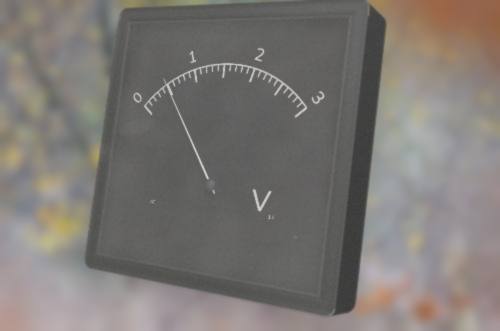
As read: 0.5V
